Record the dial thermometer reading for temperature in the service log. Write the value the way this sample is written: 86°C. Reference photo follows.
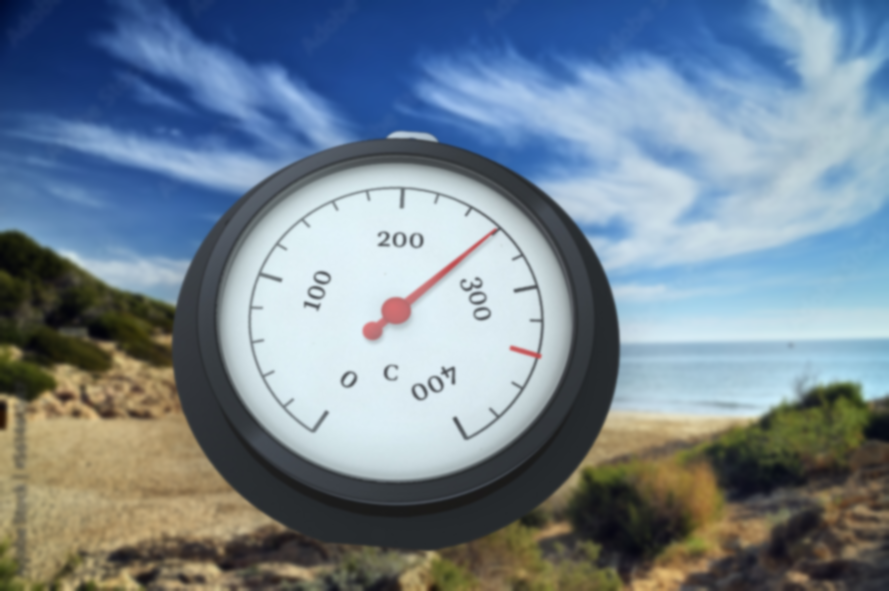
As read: 260°C
